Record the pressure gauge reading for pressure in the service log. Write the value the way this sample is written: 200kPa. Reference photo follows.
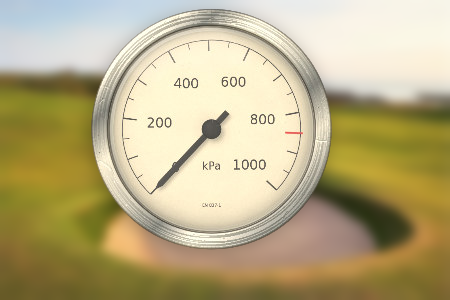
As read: 0kPa
